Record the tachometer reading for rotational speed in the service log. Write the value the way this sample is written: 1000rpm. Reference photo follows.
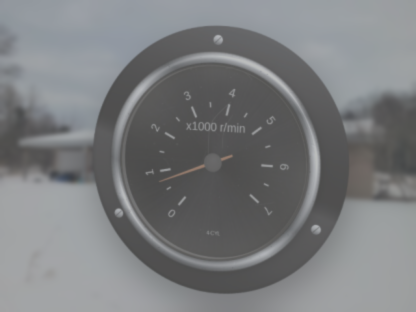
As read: 750rpm
